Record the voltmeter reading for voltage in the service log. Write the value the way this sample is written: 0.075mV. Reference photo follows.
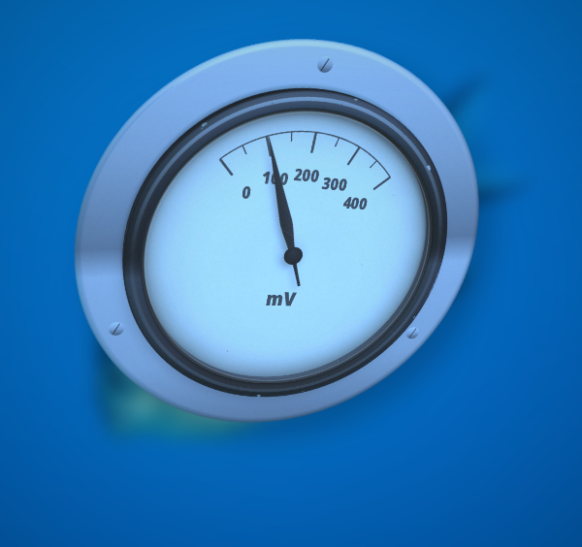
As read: 100mV
